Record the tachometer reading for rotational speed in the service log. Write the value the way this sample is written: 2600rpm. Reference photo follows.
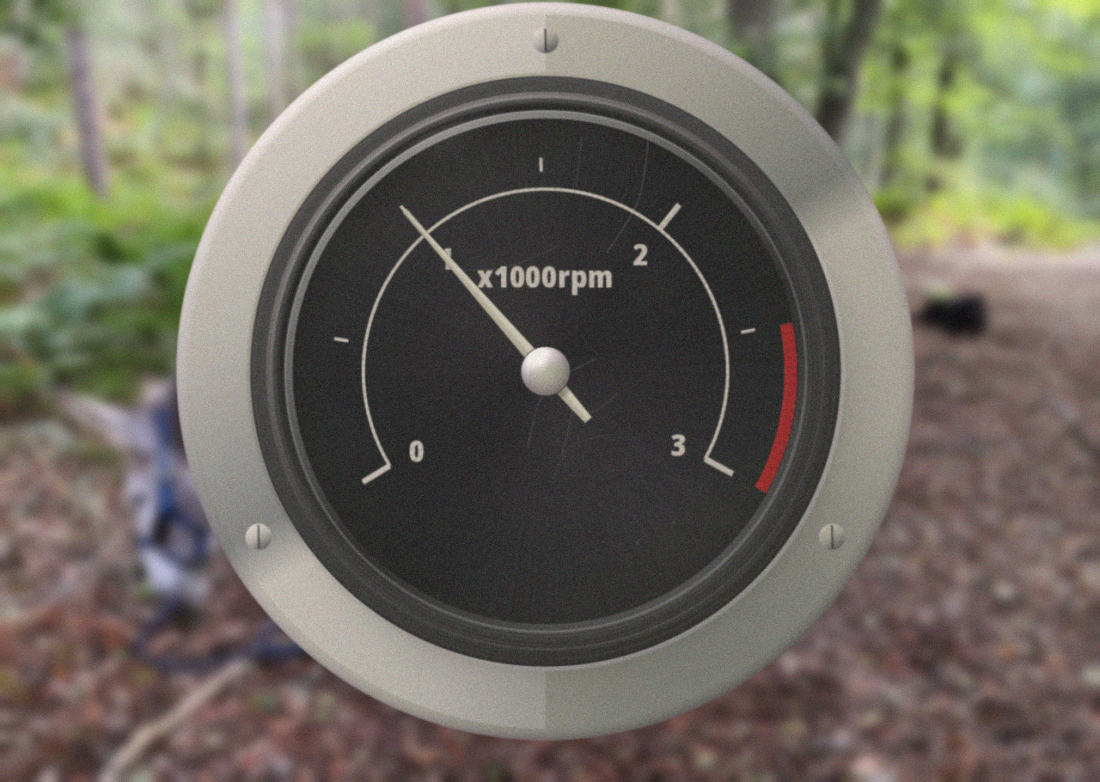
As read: 1000rpm
